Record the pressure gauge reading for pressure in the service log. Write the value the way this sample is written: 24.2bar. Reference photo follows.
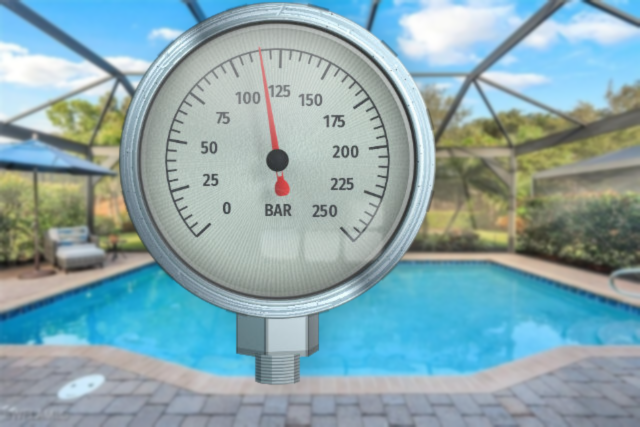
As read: 115bar
